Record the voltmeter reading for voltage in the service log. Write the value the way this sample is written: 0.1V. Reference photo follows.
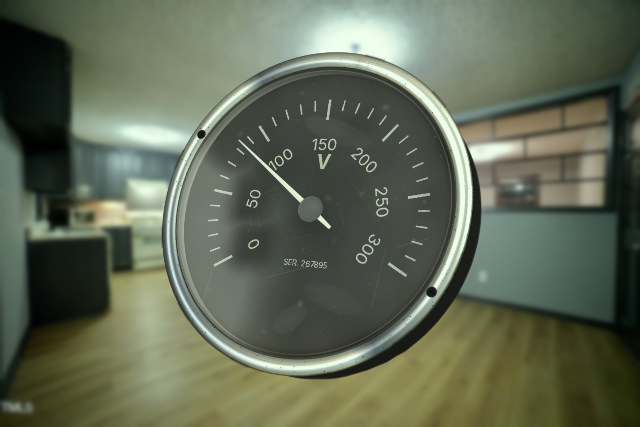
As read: 85V
